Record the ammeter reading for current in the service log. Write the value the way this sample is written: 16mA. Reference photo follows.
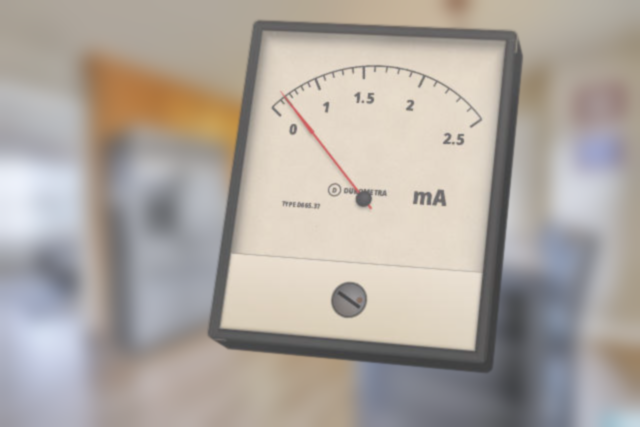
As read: 0.5mA
